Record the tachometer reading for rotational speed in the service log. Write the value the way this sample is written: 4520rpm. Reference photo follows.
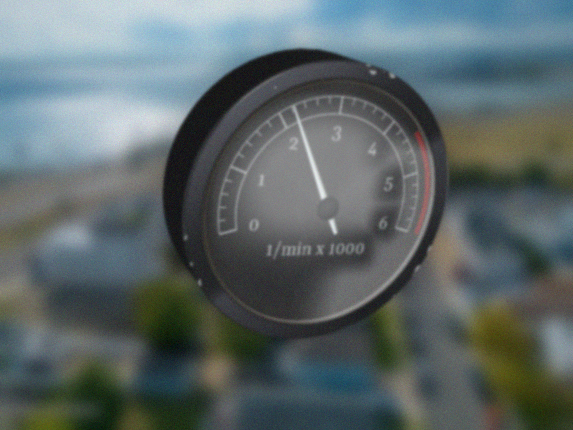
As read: 2200rpm
